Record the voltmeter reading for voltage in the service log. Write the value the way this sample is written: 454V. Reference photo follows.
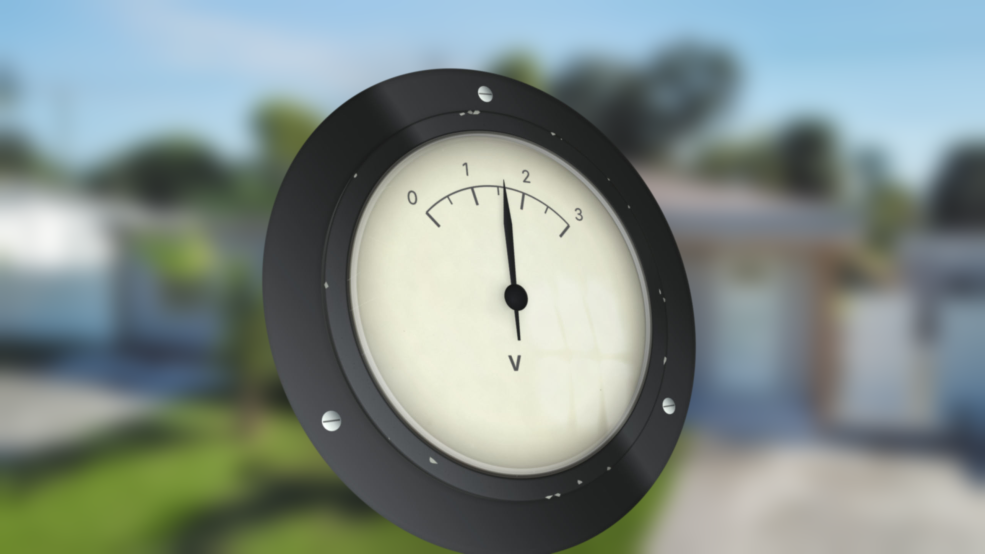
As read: 1.5V
